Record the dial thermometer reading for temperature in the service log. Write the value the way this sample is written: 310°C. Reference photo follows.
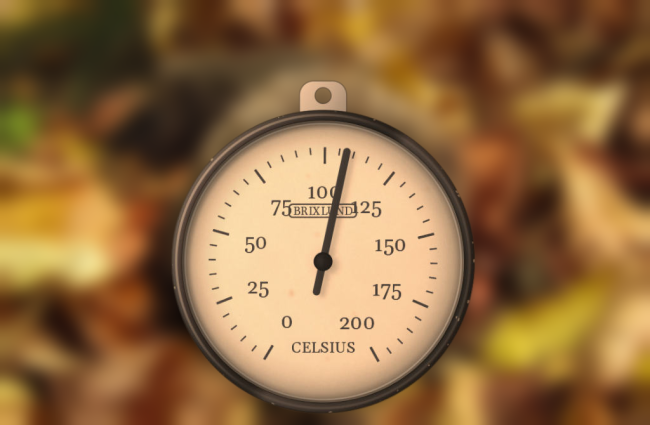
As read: 107.5°C
